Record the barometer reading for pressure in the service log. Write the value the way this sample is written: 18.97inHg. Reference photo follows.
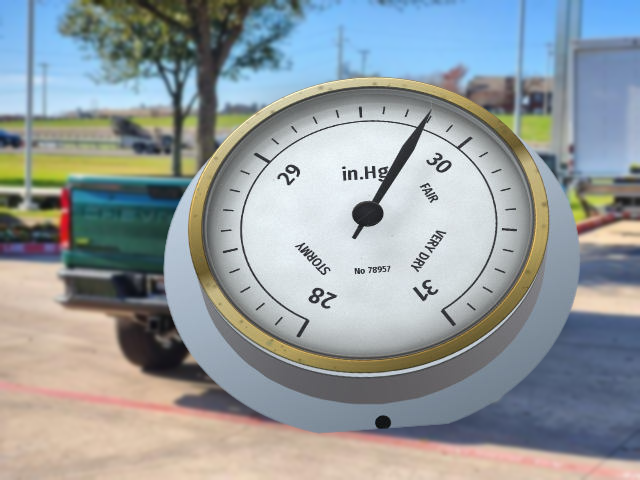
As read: 29.8inHg
